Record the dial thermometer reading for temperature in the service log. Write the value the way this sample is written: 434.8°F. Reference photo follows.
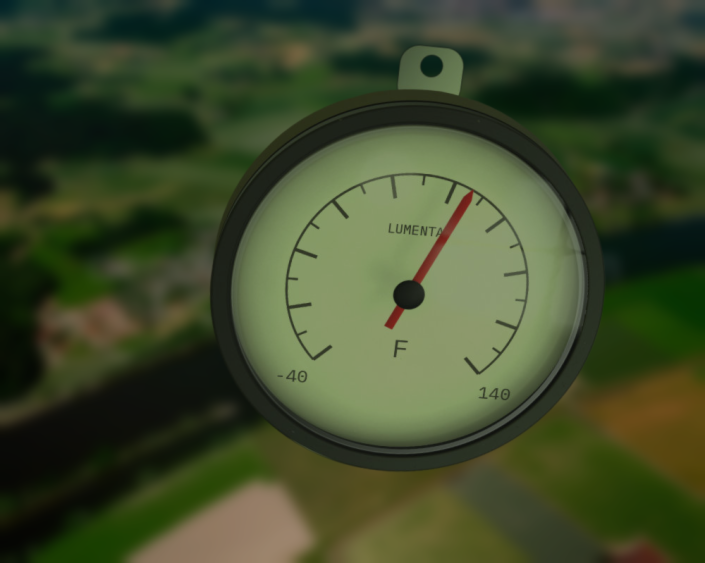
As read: 65°F
